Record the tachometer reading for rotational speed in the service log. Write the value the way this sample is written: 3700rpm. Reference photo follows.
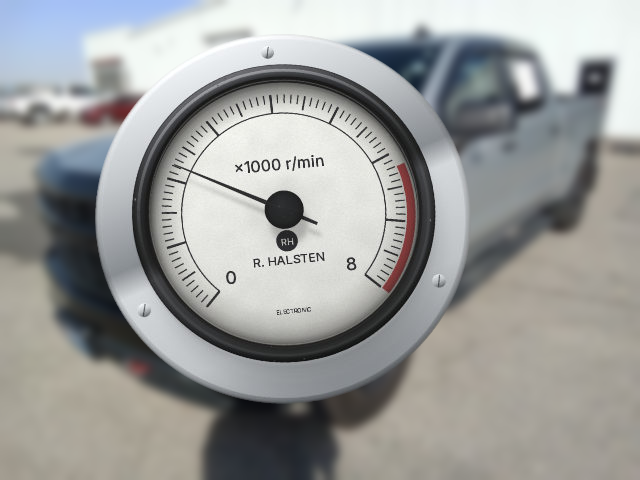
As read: 2200rpm
